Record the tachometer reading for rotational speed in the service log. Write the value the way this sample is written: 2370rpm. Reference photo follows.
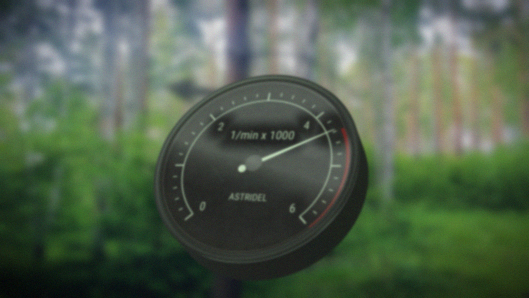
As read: 4400rpm
